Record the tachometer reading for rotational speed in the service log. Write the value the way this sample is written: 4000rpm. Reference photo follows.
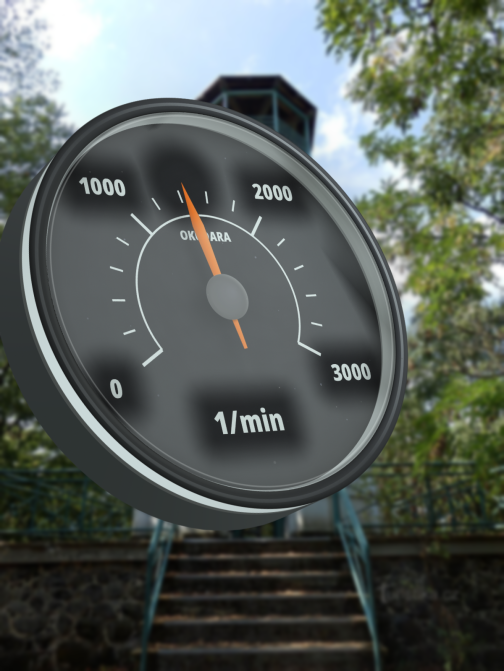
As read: 1400rpm
